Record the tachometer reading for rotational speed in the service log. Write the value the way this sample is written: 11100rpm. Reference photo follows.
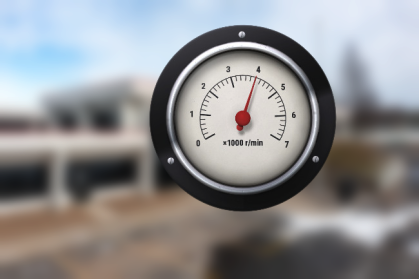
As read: 4000rpm
